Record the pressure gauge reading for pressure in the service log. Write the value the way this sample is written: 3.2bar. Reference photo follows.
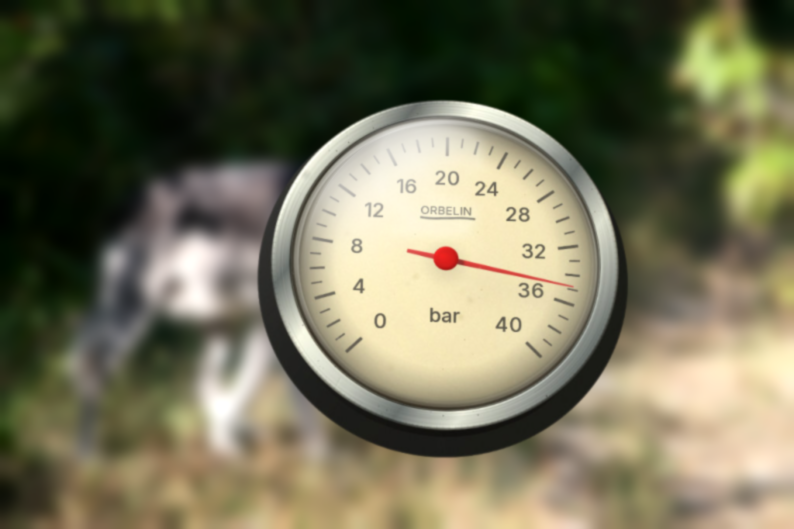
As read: 35bar
